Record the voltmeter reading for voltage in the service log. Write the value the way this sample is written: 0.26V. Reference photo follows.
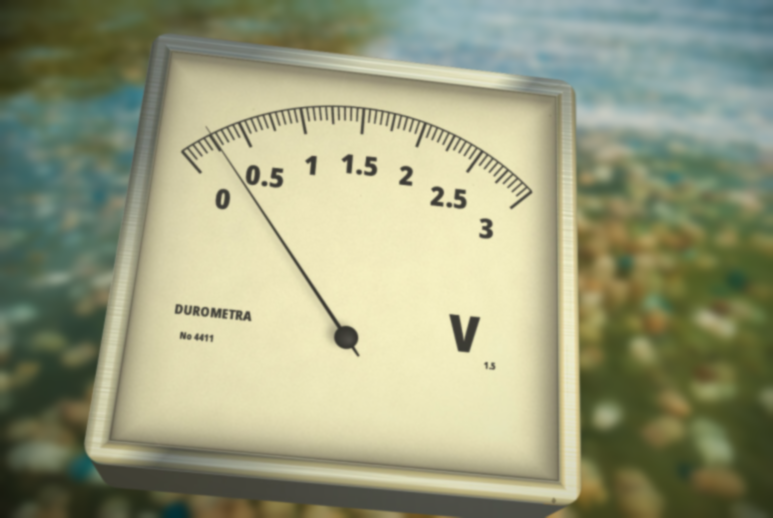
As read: 0.25V
